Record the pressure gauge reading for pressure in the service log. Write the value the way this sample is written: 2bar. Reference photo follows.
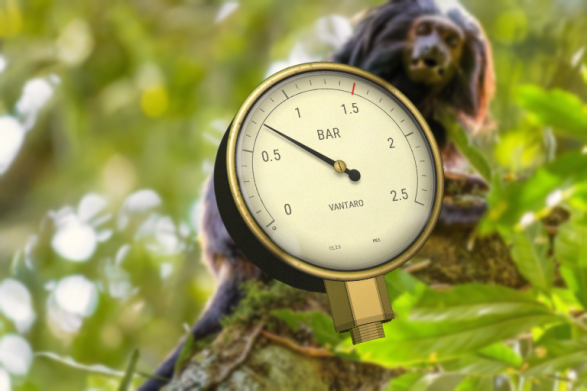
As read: 0.7bar
